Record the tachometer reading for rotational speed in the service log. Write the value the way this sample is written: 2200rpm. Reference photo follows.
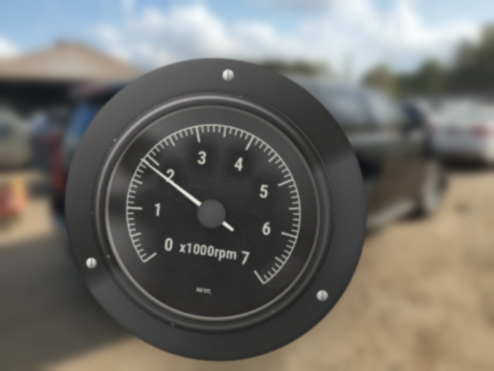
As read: 1900rpm
